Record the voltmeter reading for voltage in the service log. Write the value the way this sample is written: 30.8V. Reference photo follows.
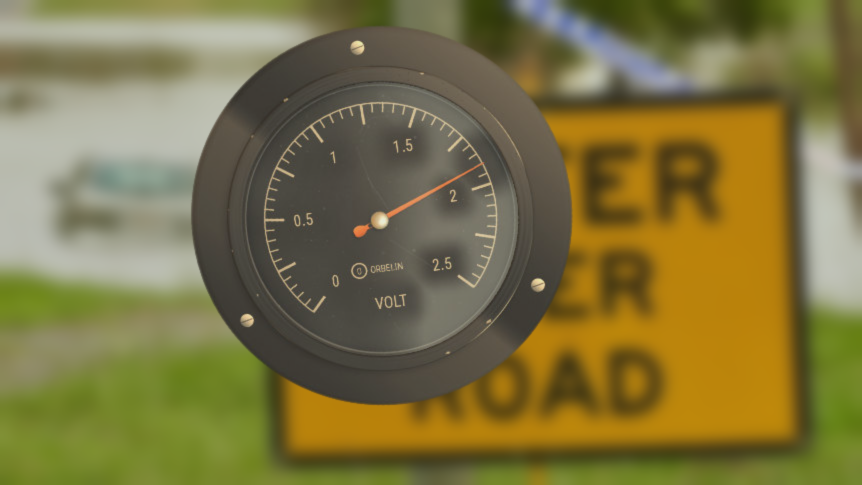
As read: 1.9V
